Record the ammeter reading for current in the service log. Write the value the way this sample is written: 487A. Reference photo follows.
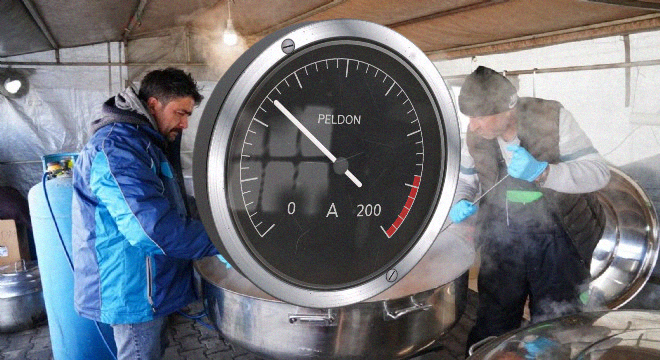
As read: 60A
